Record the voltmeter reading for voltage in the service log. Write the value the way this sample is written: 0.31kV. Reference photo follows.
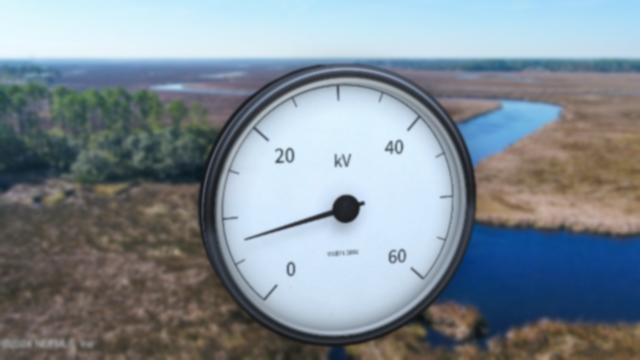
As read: 7.5kV
